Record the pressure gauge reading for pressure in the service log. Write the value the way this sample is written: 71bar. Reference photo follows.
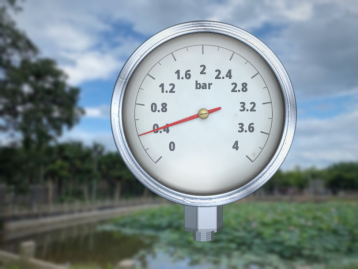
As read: 0.4bar
